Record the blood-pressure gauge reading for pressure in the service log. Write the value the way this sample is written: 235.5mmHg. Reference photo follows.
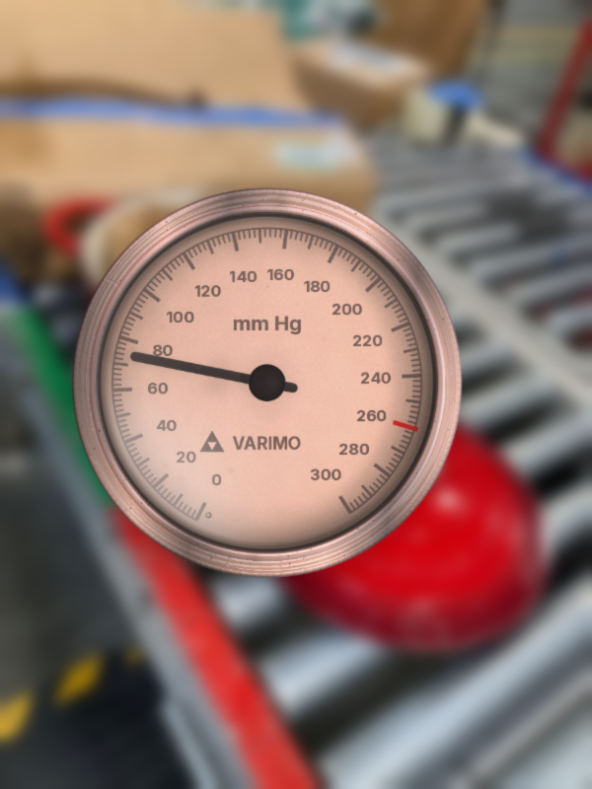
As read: 74mmHg
